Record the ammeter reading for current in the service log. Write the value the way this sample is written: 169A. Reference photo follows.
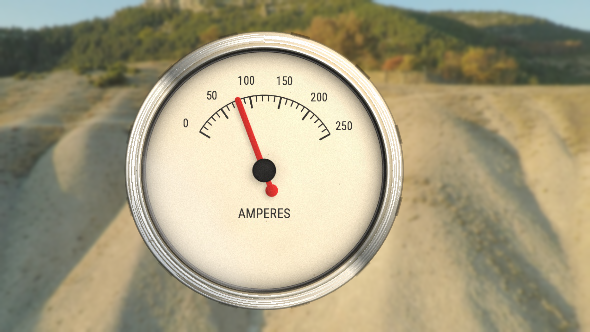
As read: 80A
